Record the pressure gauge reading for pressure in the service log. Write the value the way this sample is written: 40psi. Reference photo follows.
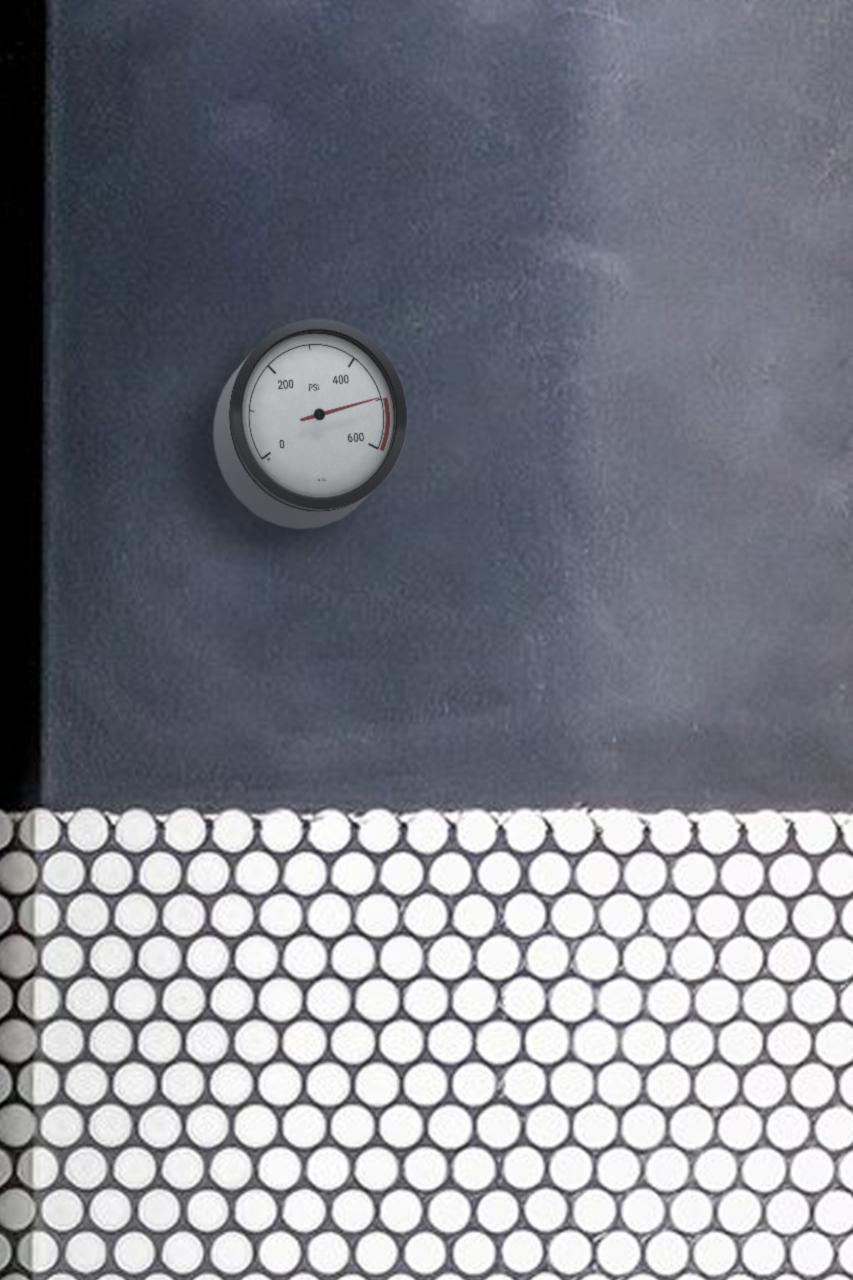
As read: 500psi
